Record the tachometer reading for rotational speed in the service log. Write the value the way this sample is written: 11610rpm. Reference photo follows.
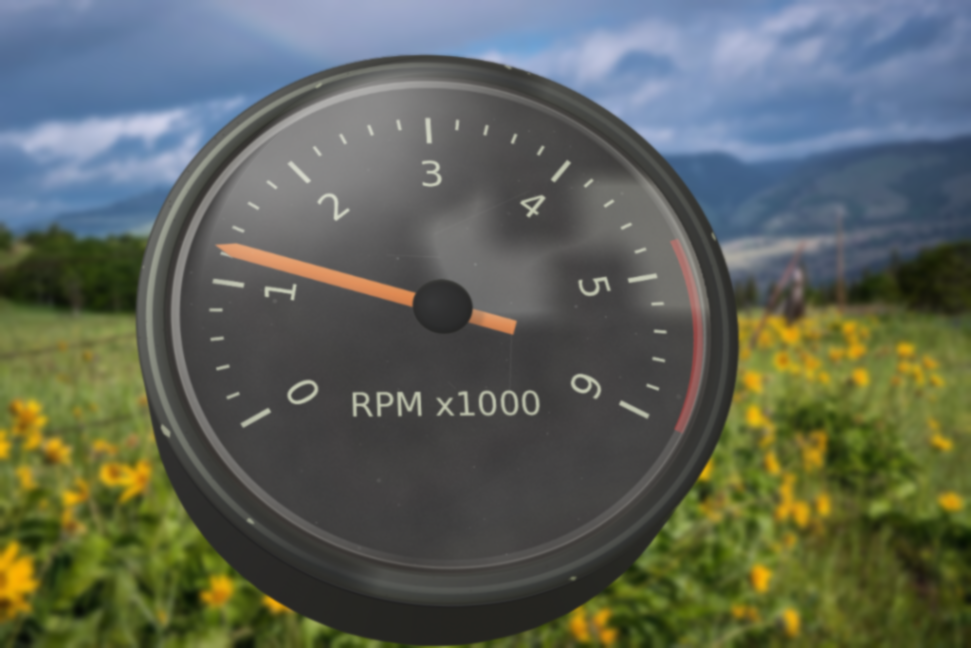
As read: 1200rpm
